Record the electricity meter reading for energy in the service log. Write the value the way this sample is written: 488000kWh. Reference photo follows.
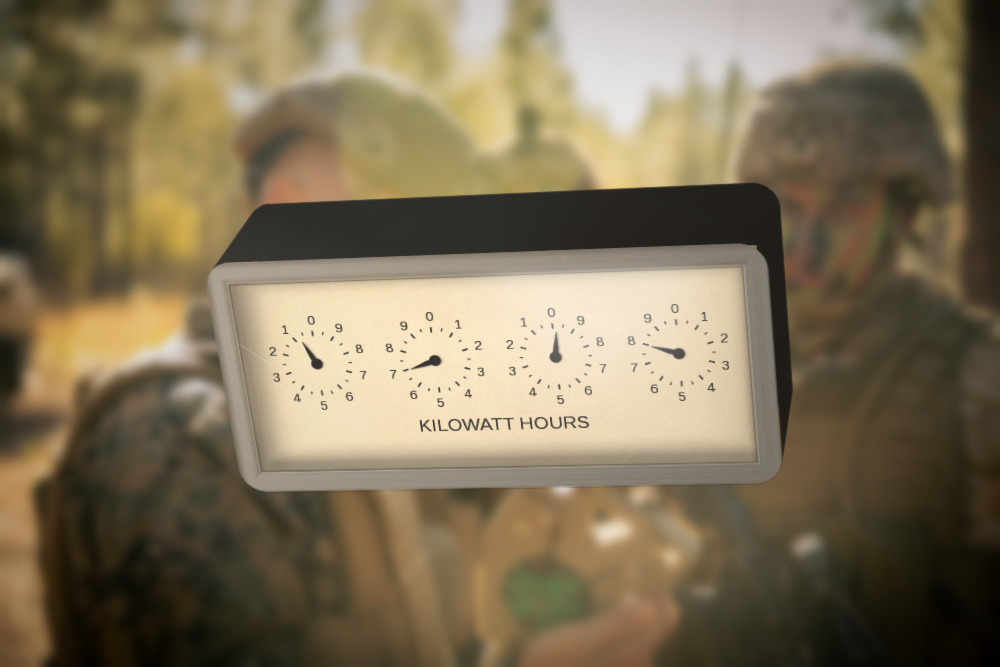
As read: 698kWh
